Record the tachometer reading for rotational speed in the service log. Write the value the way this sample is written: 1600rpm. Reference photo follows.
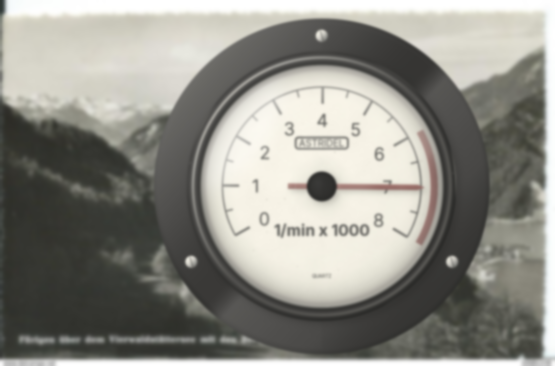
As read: 7000rpm
